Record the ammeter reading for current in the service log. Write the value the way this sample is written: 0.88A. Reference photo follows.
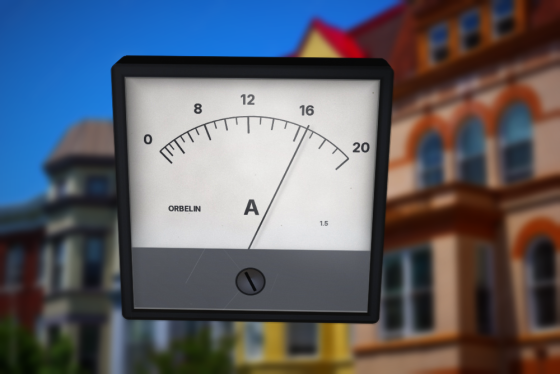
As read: 16.5A
